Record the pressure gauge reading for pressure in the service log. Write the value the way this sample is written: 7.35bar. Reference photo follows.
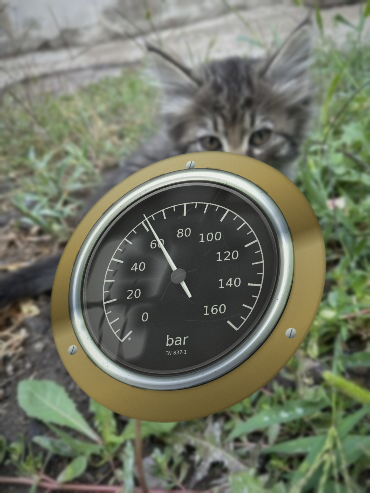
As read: 62.5bar
